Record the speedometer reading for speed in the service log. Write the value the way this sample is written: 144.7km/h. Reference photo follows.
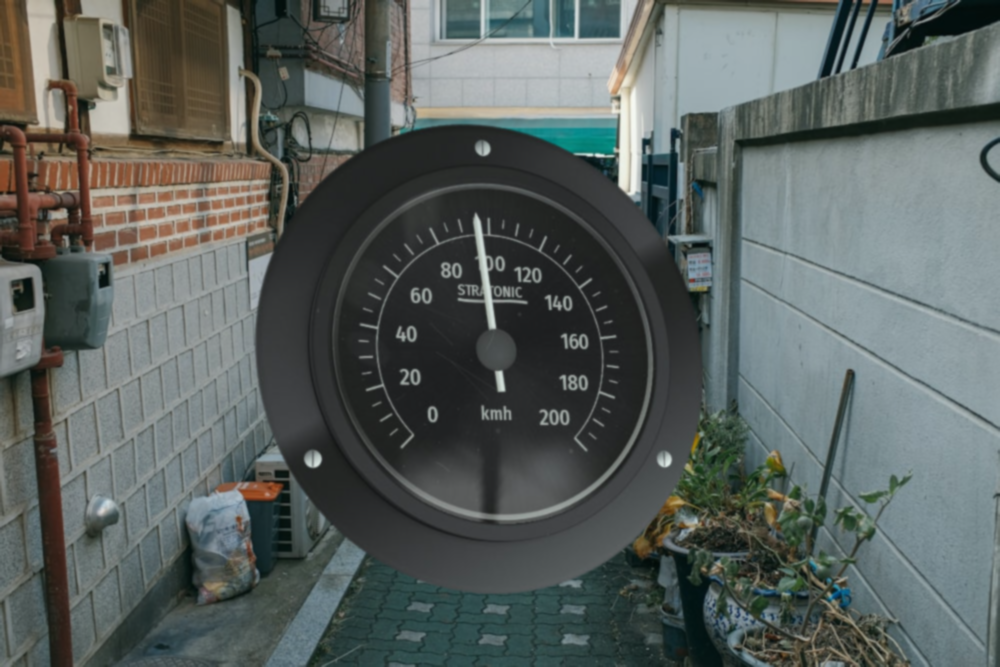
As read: 95km/h
